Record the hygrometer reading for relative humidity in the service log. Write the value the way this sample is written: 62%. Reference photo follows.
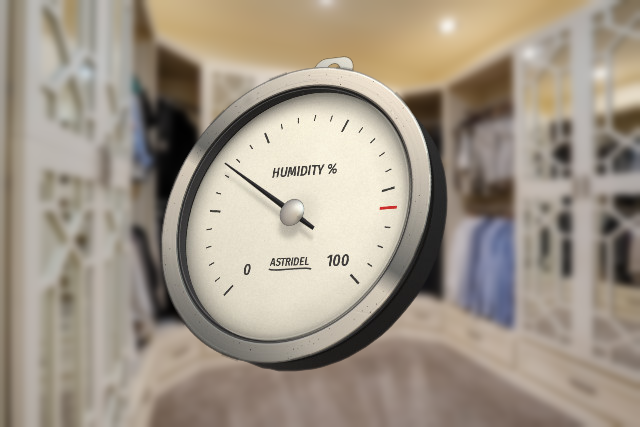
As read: 30%
